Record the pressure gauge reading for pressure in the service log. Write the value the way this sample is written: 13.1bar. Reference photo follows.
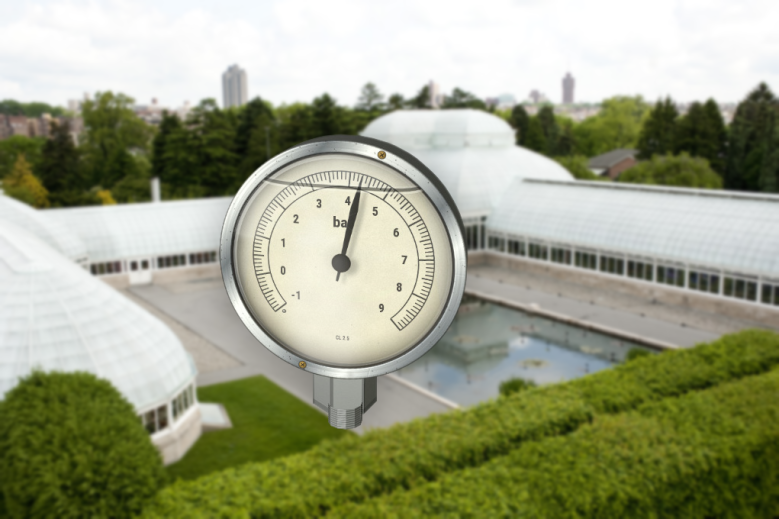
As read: 4.3bar
